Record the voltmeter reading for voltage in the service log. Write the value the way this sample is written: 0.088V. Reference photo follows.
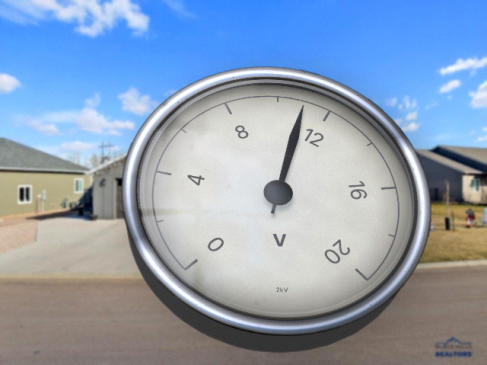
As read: 11V
